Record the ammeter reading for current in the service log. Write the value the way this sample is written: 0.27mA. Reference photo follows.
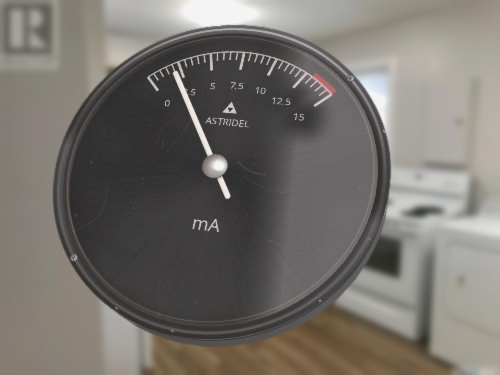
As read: 2mA
